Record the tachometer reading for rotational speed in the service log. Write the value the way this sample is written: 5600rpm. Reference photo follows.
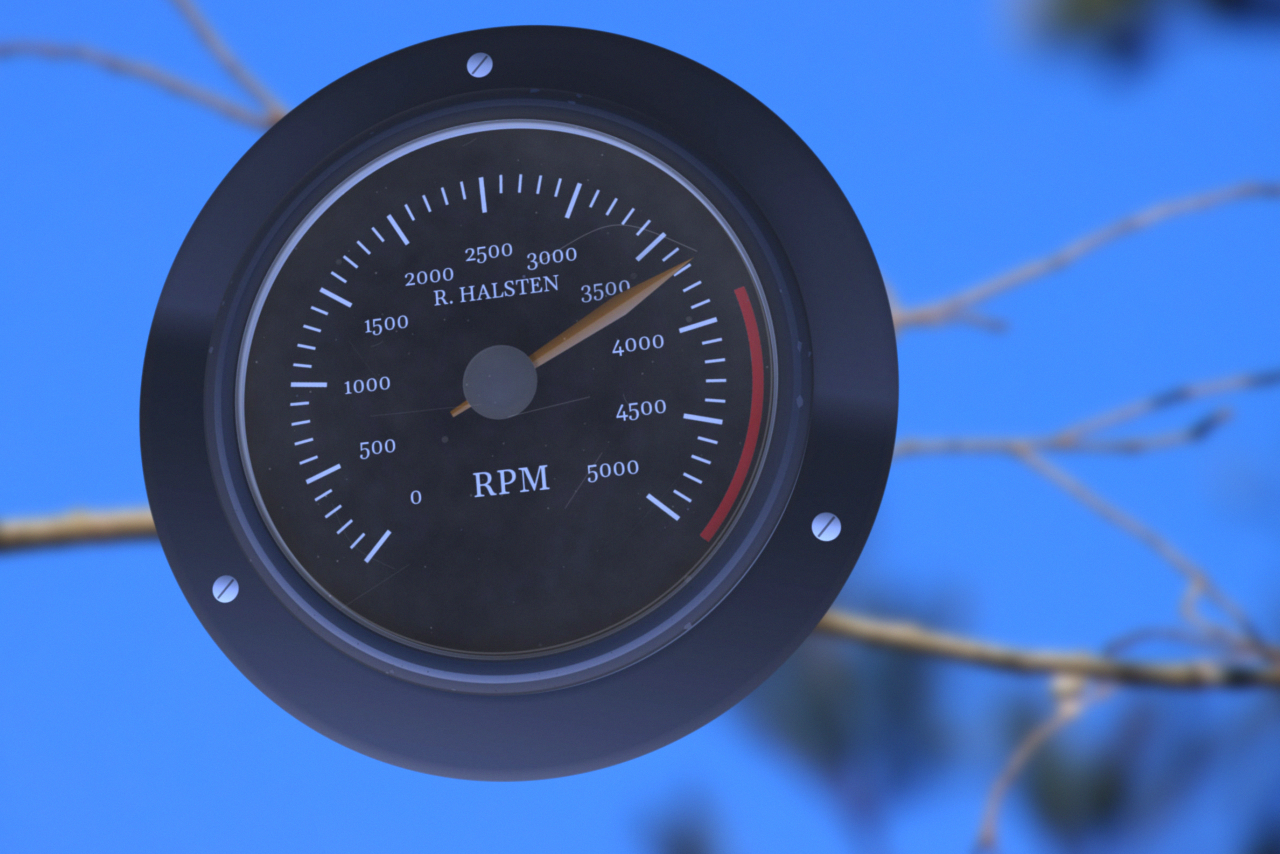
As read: 3700rpm
